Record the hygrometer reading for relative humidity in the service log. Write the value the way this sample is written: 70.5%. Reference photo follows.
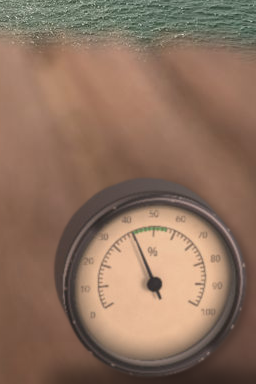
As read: 40%
